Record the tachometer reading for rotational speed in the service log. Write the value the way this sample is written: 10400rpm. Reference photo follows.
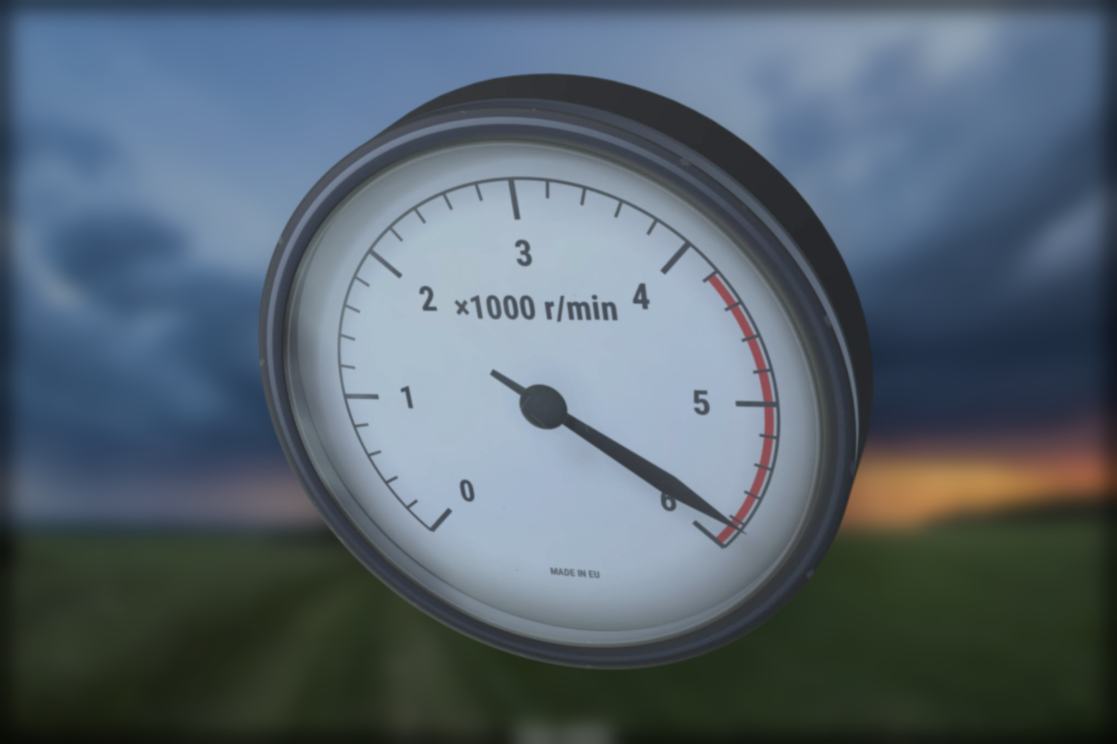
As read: 5800rpm
